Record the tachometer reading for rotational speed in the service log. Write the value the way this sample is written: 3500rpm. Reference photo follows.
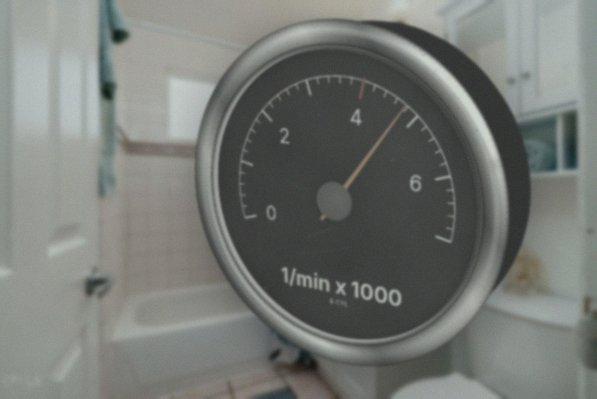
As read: 4800rpm
